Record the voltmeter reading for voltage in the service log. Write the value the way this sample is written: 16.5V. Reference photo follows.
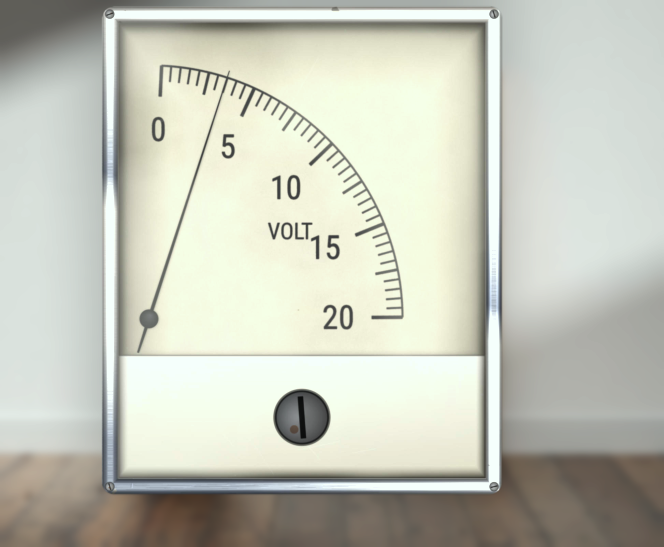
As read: 3.5V
